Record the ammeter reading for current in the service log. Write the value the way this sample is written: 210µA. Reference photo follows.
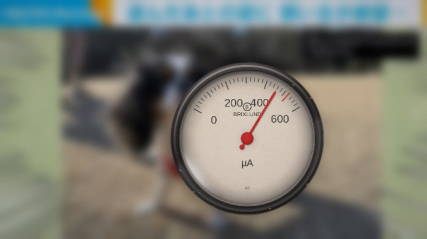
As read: 460µA
